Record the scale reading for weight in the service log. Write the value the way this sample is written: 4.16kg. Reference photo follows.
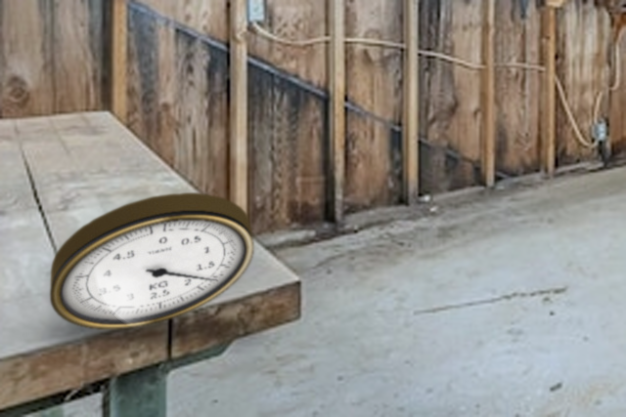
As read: 1.75kg
